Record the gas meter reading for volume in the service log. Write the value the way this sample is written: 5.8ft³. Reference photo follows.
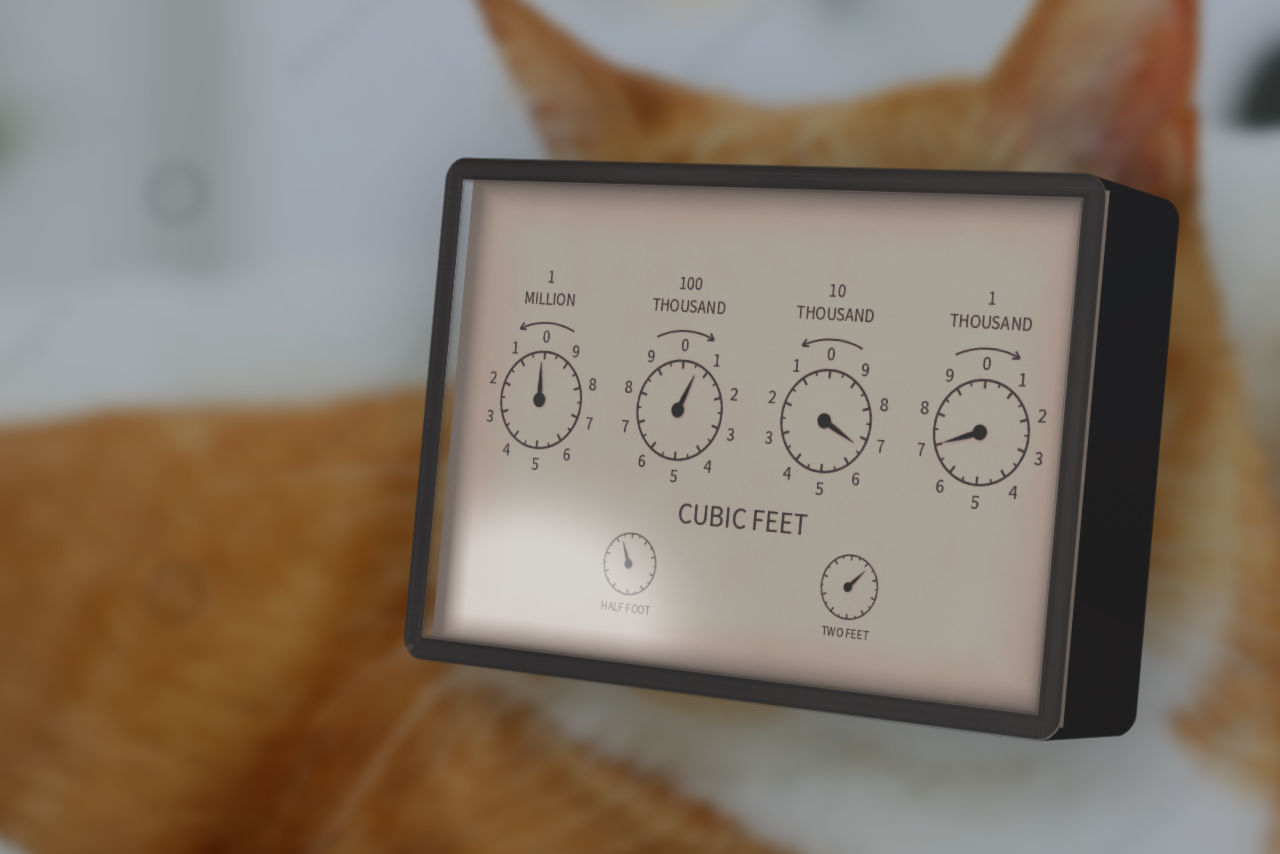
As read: 6700ft³
